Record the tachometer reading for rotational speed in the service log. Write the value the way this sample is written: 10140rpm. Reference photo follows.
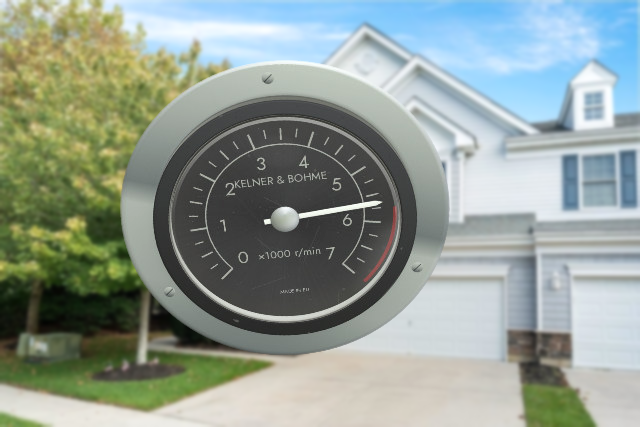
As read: 5625rpm
